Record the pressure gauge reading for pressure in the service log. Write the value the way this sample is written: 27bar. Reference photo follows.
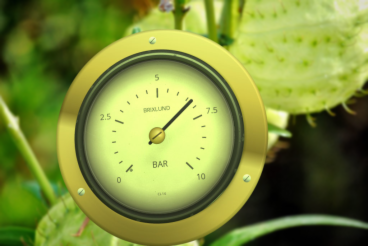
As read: 6.75bar
